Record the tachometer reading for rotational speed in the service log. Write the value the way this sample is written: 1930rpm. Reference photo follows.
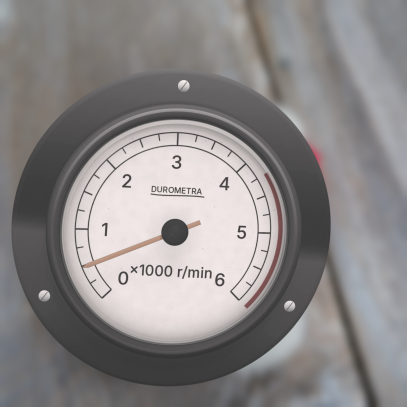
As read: 500rpm
